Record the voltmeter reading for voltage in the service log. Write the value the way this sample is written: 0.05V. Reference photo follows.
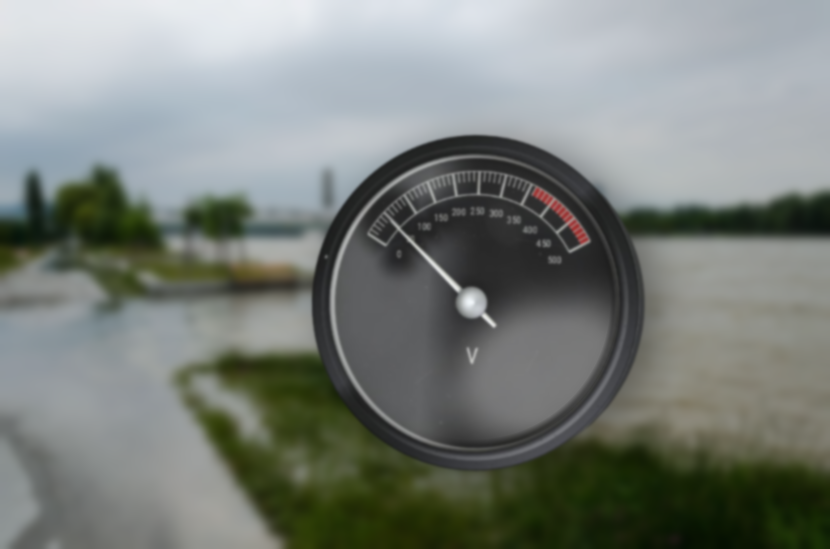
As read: 50V
